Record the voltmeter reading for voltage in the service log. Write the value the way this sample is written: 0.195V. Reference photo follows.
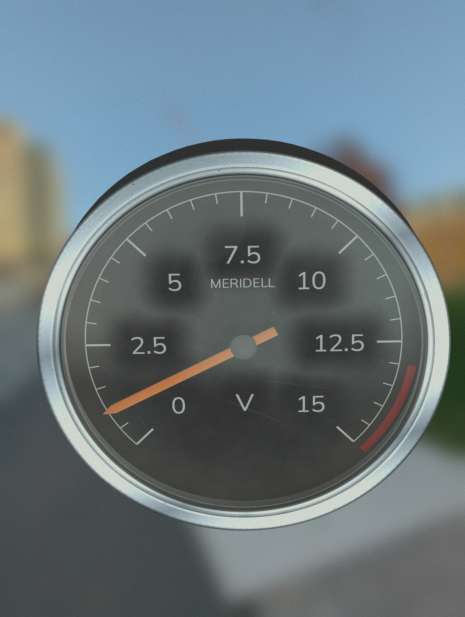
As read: 1V
